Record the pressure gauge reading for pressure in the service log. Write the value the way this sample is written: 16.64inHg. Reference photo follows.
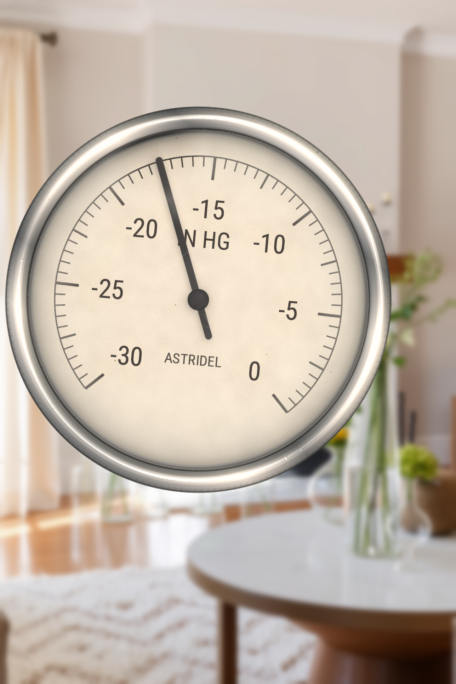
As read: -17.5inHg
